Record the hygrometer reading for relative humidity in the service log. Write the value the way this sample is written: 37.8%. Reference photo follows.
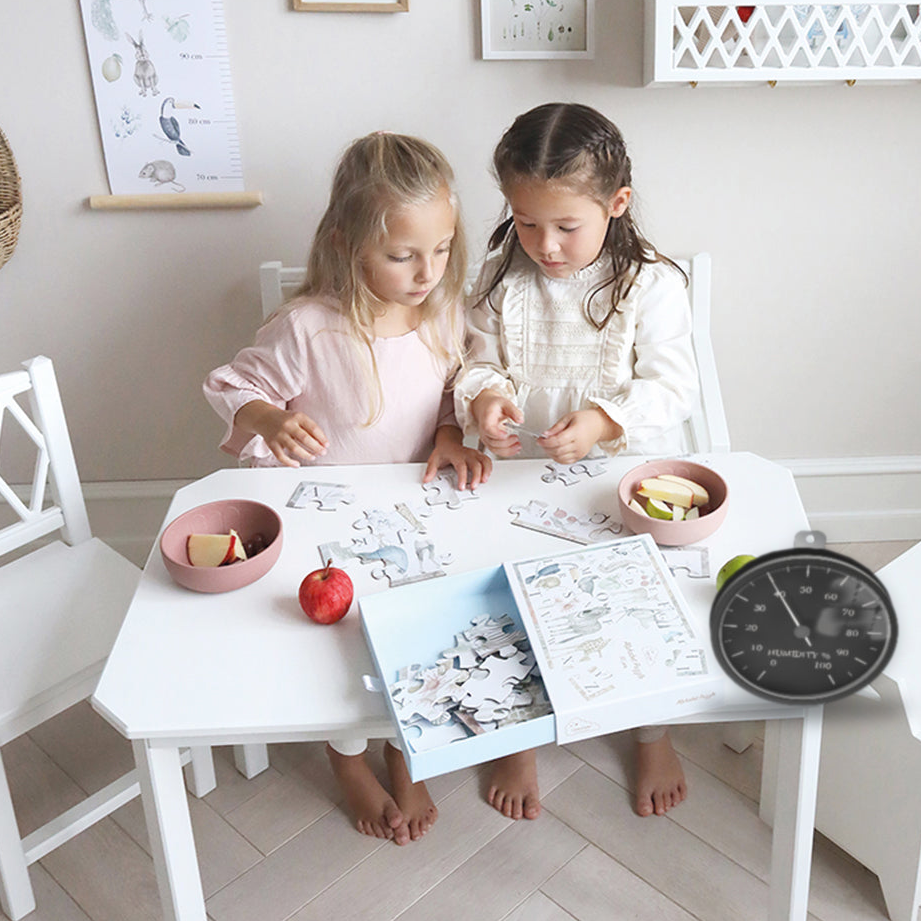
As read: 40%
